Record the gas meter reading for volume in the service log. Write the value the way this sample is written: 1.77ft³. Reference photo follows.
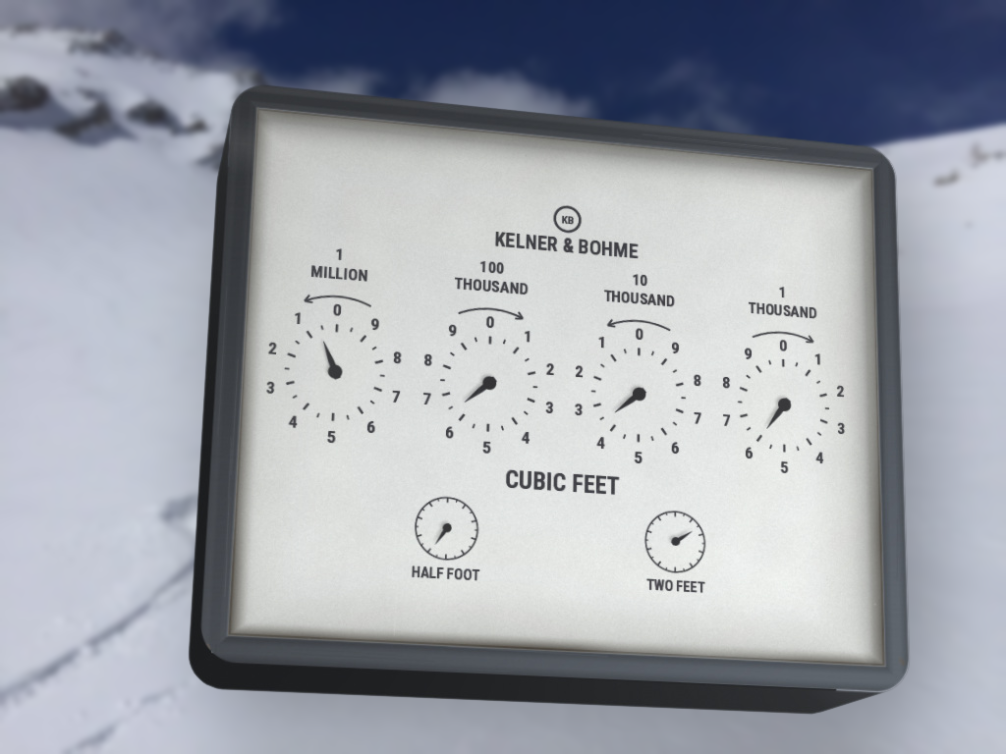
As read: 63600ft³
